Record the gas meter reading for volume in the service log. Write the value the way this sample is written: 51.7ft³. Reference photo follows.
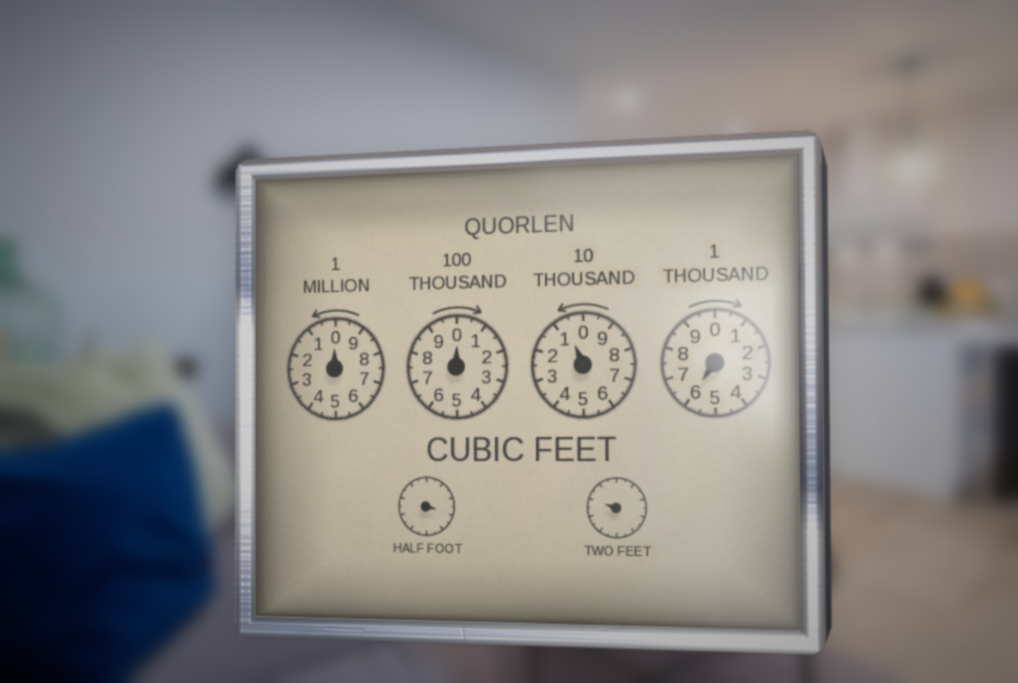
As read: 600ft³
